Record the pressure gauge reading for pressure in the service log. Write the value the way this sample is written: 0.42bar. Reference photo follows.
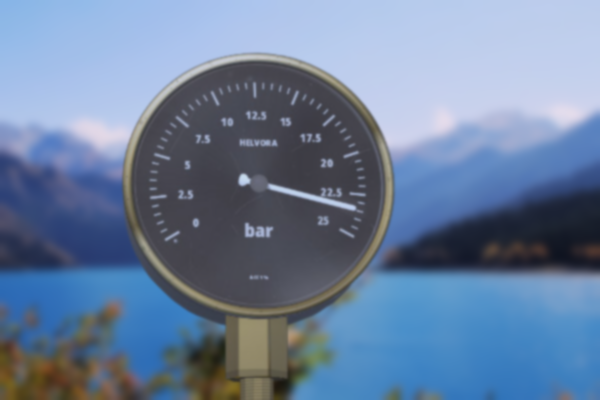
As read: 23.5bar
